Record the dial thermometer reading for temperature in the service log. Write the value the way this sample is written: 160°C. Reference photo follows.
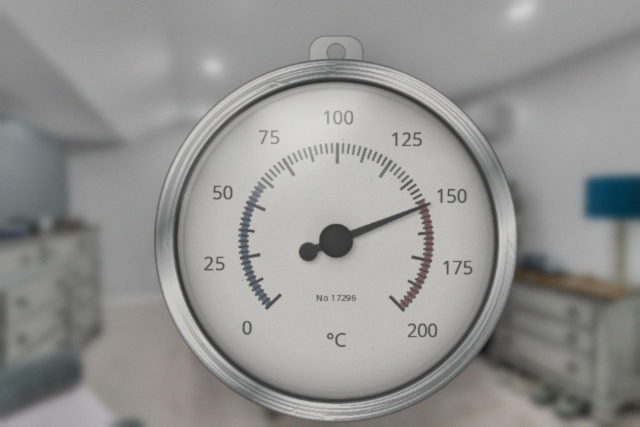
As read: 150°C
